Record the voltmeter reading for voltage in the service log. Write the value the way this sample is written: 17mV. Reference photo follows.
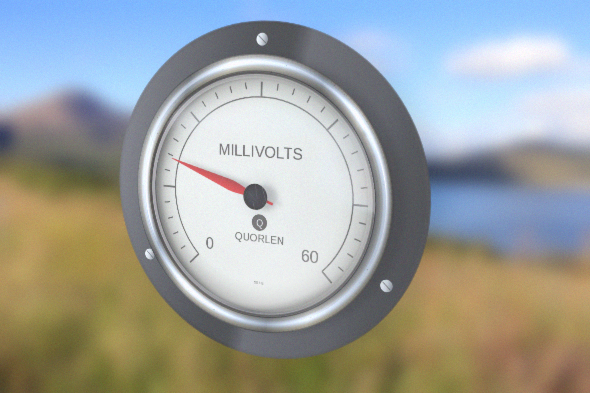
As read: 14mV
